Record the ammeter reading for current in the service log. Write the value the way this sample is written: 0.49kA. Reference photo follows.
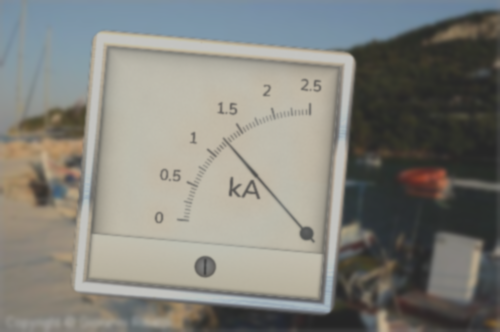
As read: 1.25kA
